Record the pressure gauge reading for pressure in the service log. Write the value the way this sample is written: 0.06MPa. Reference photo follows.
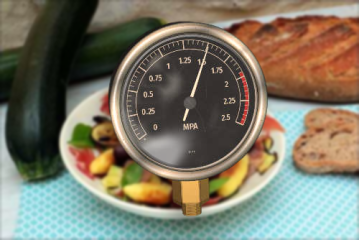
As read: 1.5MPa
